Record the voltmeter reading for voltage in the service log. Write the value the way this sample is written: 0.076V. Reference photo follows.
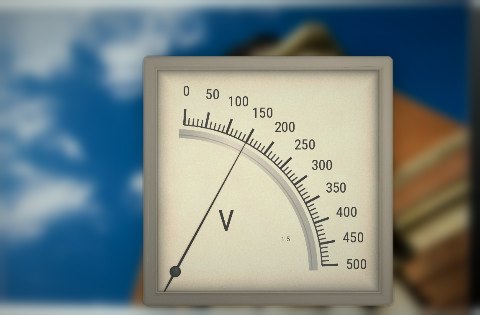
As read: 150V
